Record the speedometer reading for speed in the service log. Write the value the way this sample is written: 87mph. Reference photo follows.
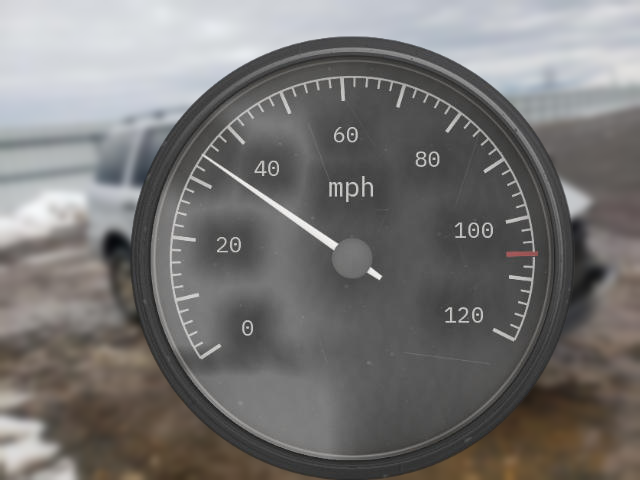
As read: 34mph
